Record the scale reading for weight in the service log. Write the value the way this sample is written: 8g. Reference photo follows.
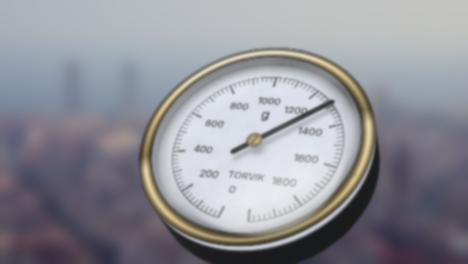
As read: 1300g
